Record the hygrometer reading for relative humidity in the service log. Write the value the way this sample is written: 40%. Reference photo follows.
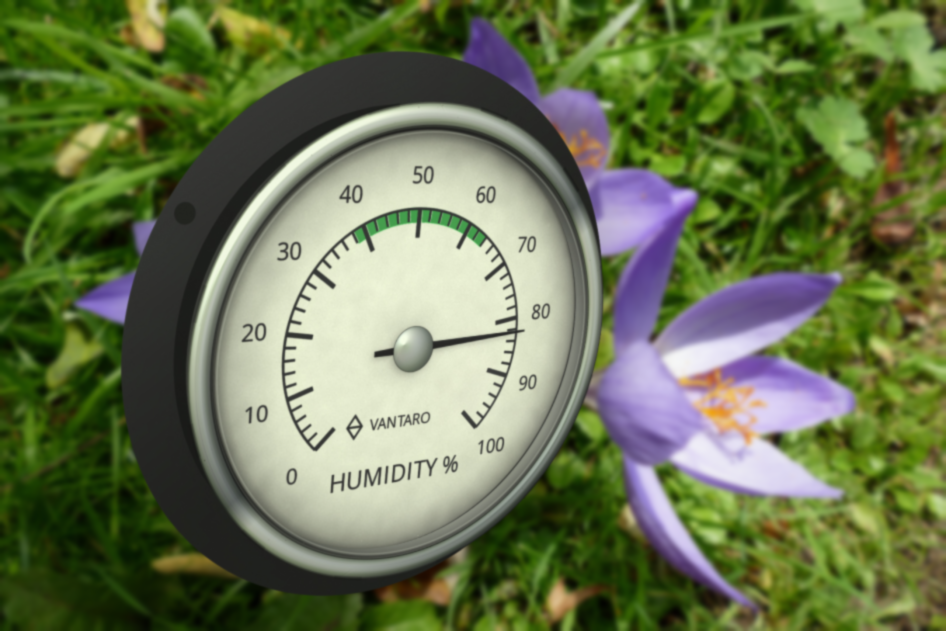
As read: 82%
